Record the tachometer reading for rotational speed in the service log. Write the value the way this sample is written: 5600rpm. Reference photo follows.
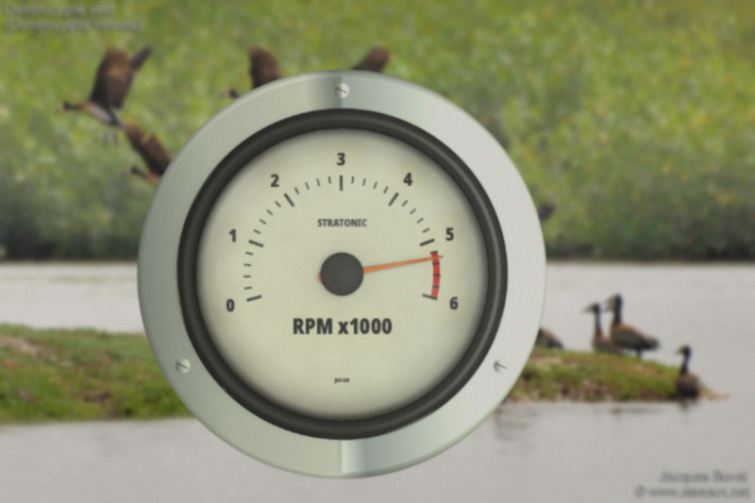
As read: 5300rpm
